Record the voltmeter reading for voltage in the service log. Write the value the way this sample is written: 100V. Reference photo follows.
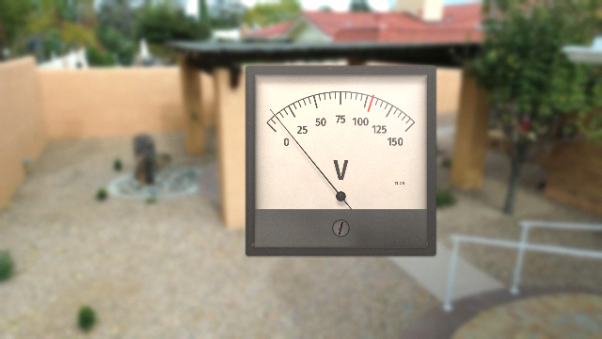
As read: 10V
